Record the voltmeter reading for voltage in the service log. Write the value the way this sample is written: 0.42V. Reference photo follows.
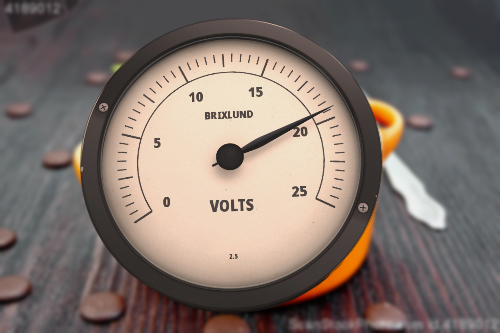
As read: 19.5V
